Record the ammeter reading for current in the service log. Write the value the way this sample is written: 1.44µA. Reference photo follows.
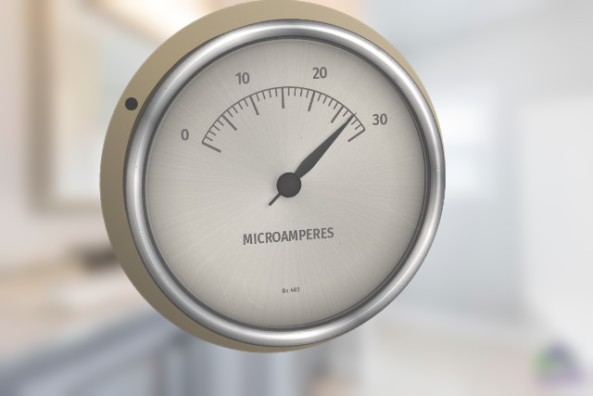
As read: 27µA
